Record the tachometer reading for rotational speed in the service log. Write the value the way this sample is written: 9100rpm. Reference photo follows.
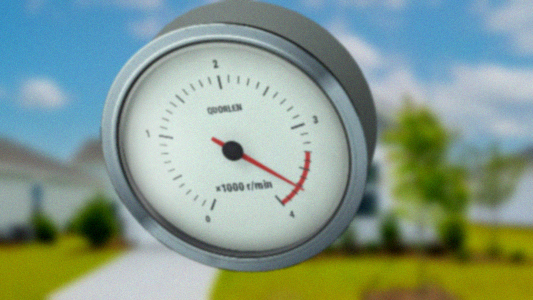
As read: 3700rpm
